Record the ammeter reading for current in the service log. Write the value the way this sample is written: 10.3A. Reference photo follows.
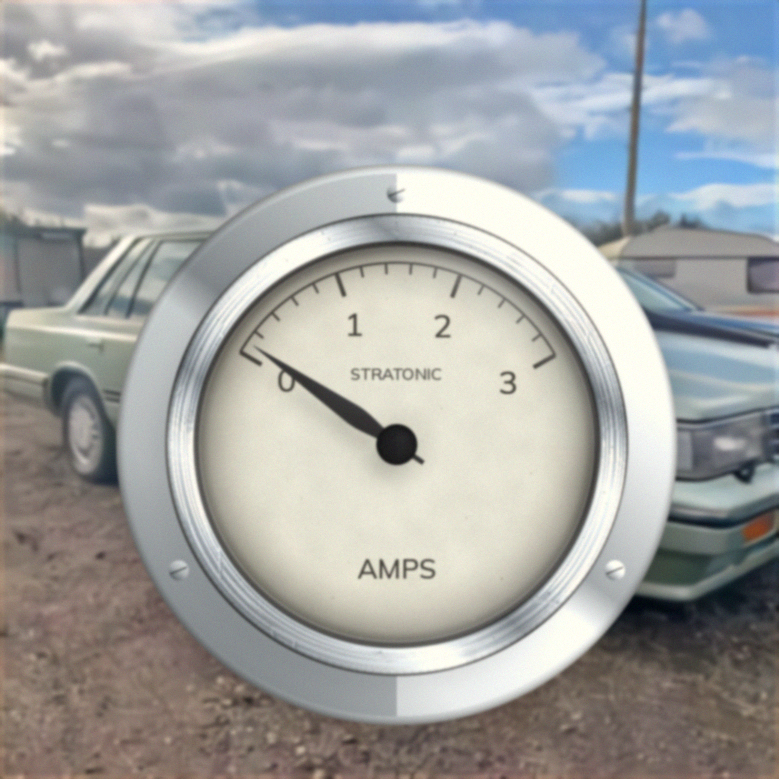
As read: 0.1A
